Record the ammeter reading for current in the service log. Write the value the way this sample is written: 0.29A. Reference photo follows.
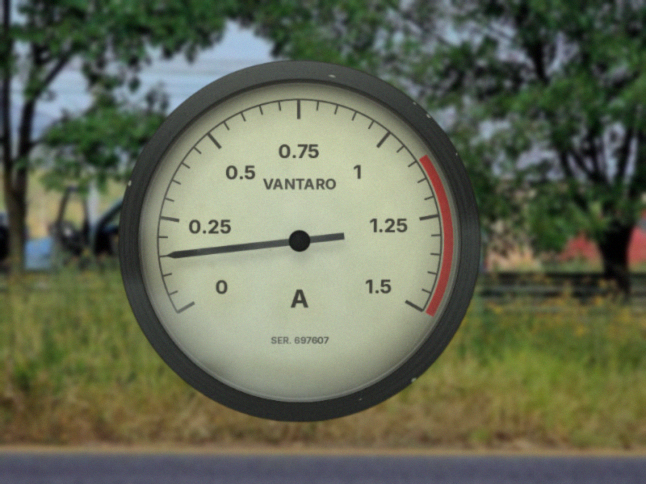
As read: 0.15A
